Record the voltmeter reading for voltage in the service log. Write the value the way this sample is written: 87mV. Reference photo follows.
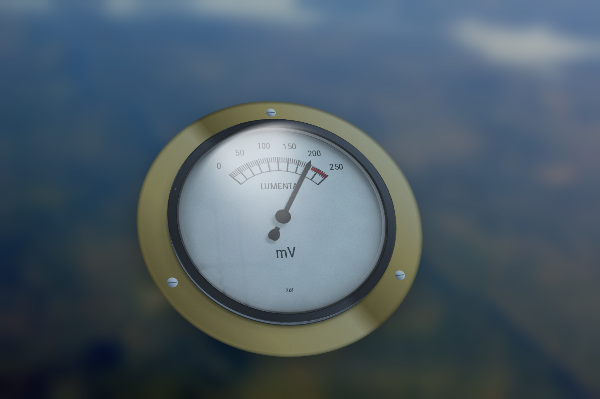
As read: 200mV
